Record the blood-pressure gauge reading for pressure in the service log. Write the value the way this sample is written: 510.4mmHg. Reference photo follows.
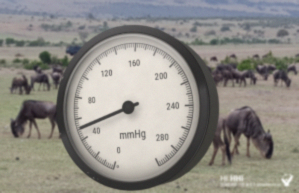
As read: 50mmHg
